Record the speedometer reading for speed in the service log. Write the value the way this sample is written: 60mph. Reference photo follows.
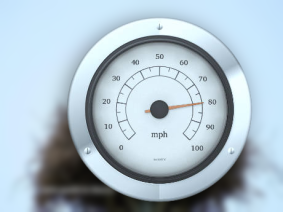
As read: 80mph
